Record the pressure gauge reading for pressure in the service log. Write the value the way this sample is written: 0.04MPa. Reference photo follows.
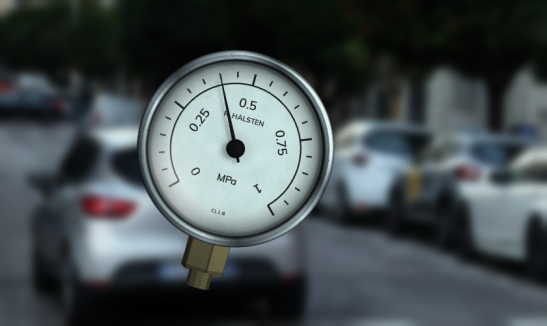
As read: 0.4MPa
